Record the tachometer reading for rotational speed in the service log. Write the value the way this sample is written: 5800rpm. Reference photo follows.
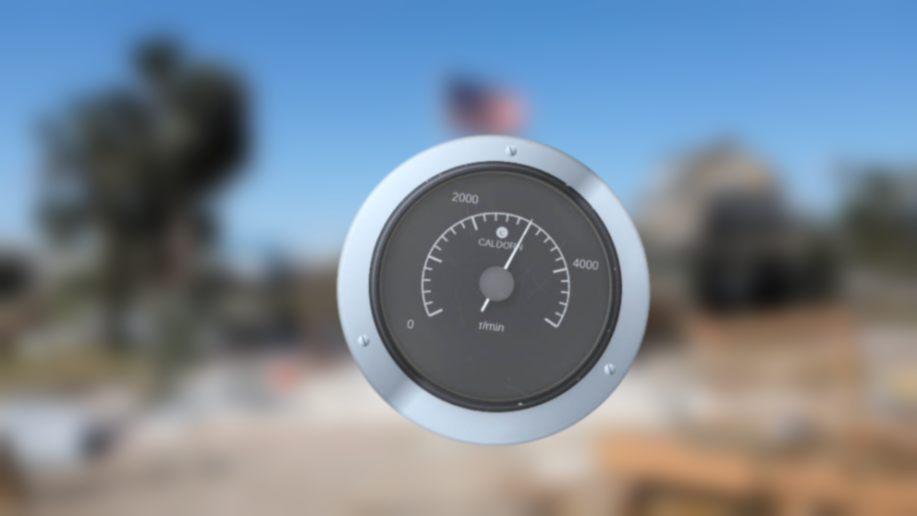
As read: 3000rpm
